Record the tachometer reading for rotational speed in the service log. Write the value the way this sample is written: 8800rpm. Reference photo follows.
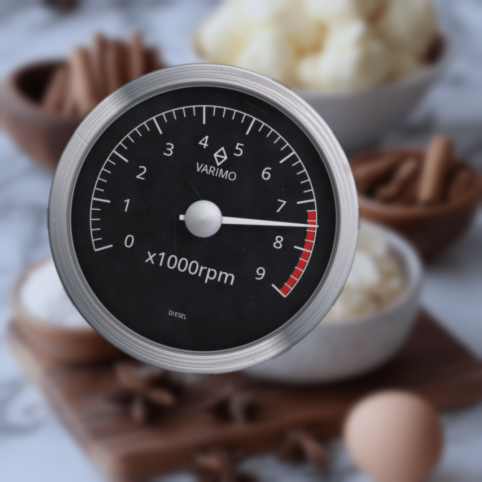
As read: 7500rpm
